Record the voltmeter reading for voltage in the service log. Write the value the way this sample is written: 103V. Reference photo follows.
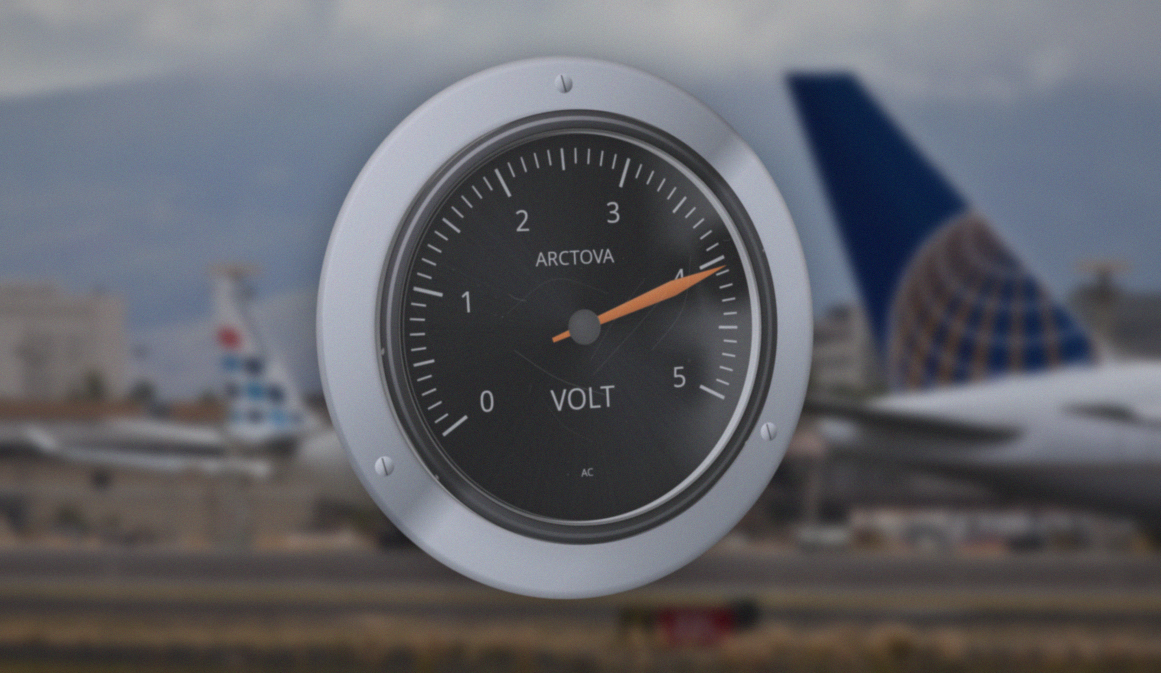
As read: 4.05V
